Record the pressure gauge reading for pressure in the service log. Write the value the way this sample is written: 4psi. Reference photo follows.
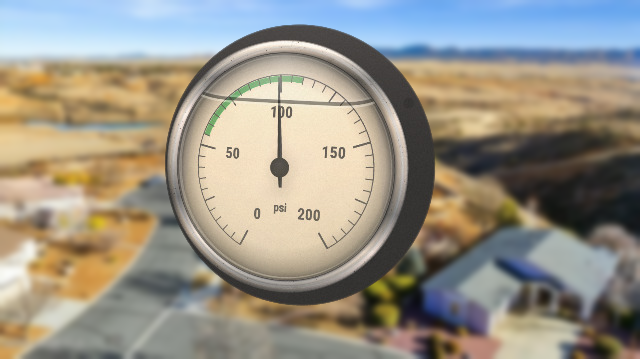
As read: 100psi
